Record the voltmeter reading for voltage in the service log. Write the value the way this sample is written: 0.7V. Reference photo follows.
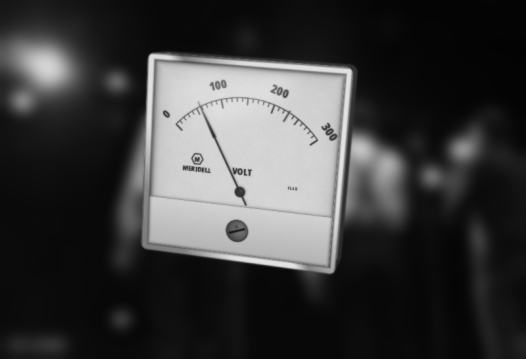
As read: 60V
